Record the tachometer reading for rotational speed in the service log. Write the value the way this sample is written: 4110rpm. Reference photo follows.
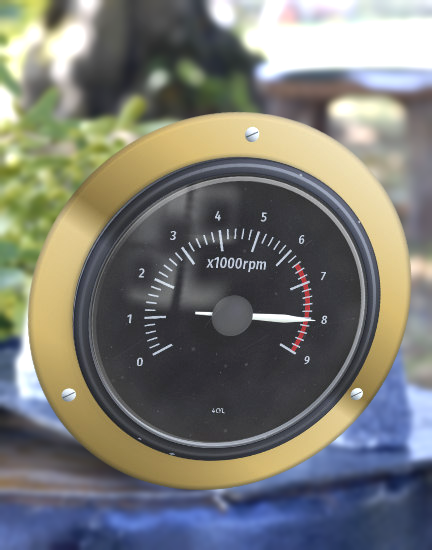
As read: 8000rpm
